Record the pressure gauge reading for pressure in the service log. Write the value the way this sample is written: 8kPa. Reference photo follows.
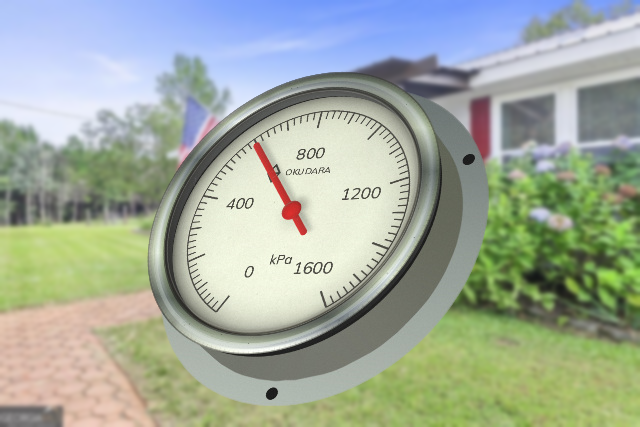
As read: 600kPa
